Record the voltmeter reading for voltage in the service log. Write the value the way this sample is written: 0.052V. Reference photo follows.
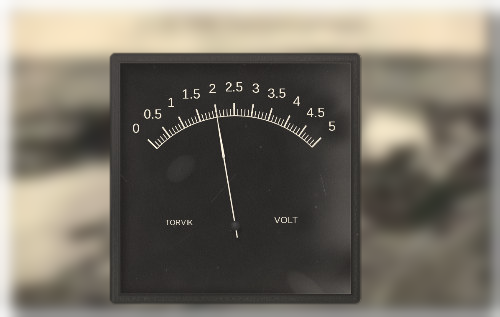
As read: 2V
